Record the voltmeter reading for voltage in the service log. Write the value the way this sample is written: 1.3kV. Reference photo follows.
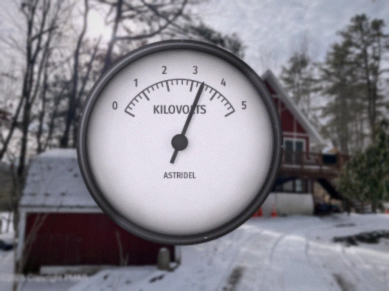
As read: 3.4kV
